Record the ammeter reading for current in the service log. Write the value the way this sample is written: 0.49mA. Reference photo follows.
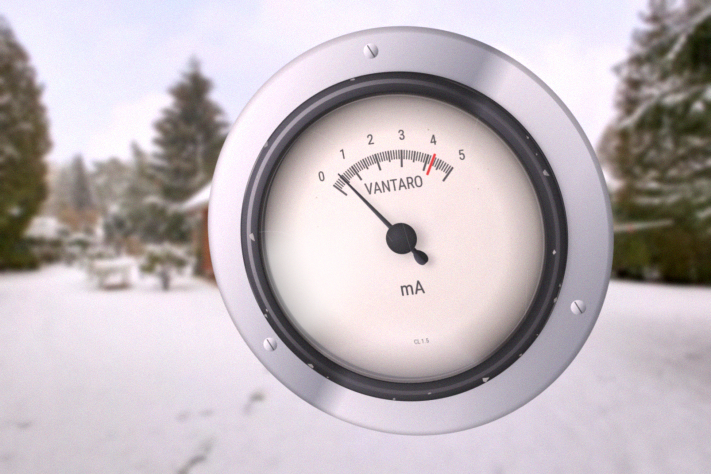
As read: 0.5mA
